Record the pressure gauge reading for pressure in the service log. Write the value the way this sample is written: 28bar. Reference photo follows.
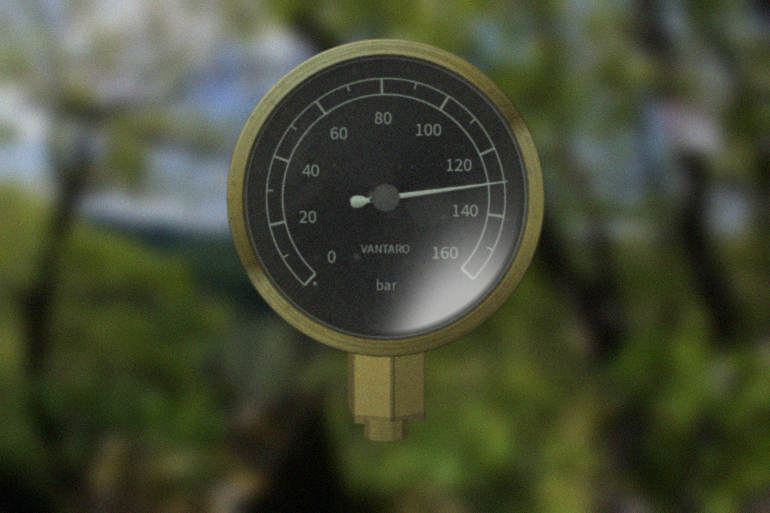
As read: 130bar
